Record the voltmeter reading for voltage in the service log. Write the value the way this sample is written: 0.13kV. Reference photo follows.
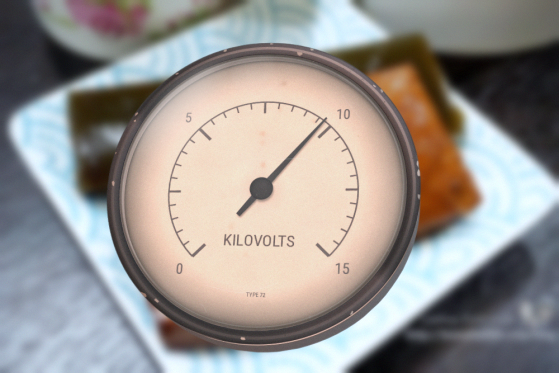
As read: 9.75kV
